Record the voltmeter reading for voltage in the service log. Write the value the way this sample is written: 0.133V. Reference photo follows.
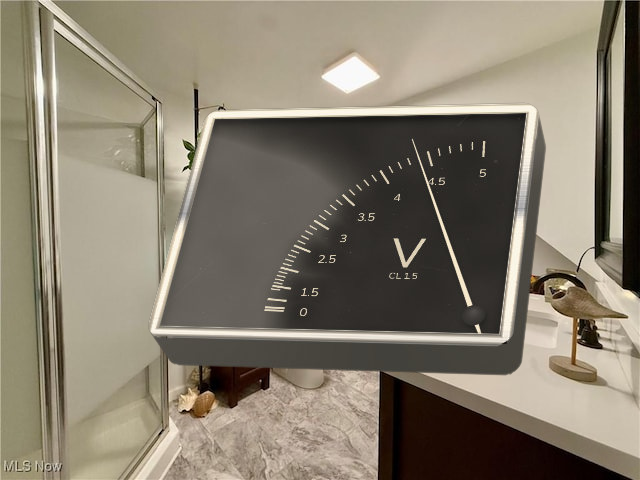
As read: 4.4V
